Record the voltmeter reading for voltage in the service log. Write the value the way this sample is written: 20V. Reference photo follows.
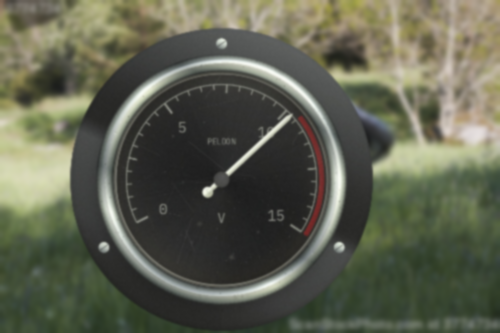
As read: 10.25V
